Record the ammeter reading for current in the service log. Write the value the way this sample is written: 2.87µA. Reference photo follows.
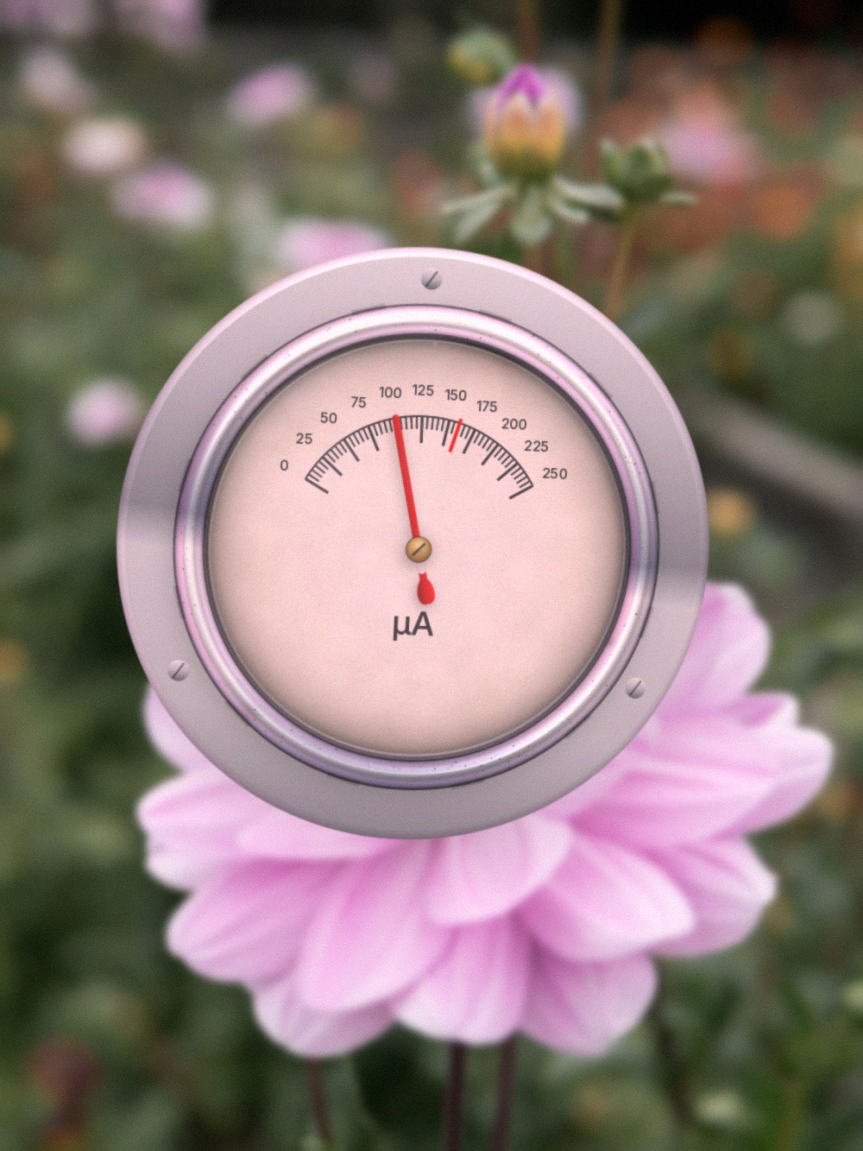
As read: 100µA
